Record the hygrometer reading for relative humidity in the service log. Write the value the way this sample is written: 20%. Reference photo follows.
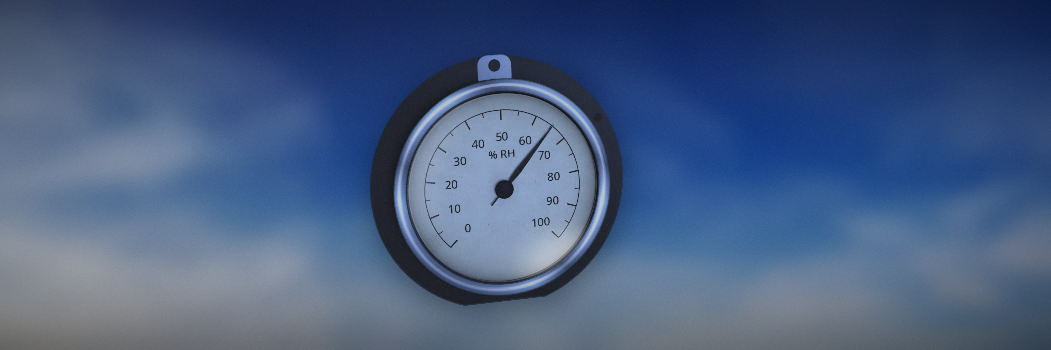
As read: 65%
